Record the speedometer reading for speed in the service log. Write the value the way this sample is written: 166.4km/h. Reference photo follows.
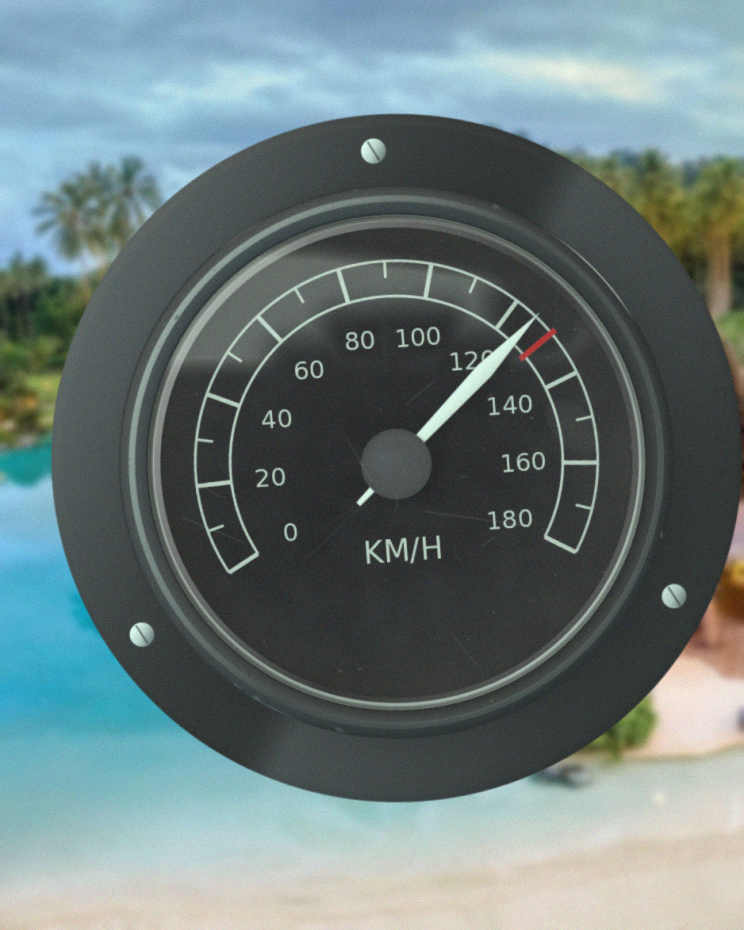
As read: 125km/h
